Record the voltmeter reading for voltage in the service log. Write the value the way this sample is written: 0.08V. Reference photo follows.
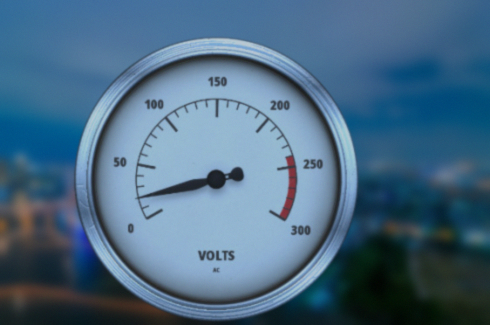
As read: 20V
